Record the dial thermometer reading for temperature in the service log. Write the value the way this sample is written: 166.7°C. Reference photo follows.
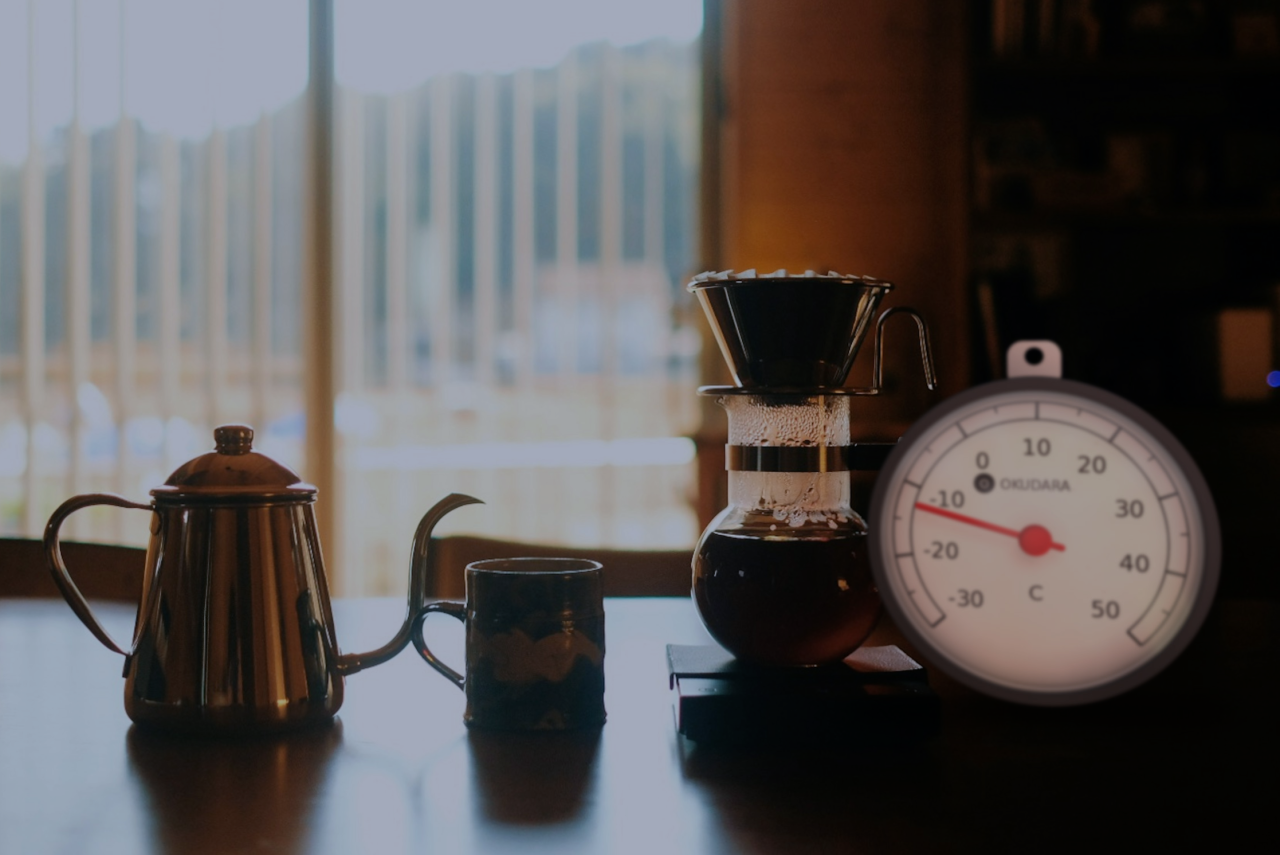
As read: -12.5°C
